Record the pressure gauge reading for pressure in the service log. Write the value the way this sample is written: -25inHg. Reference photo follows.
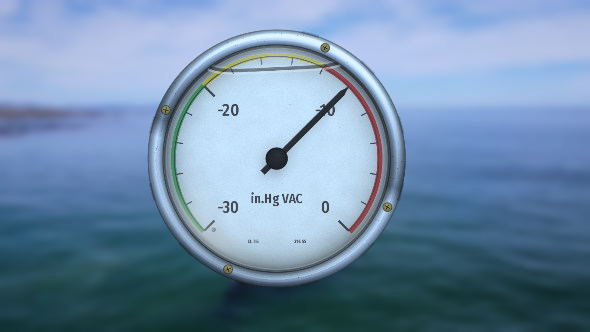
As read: -10inHg
